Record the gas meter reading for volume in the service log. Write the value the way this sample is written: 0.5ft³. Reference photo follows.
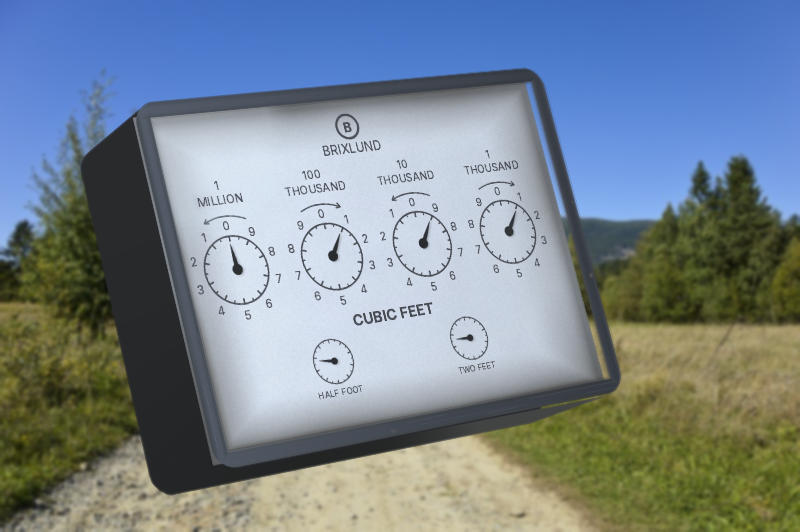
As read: 9100ft³
